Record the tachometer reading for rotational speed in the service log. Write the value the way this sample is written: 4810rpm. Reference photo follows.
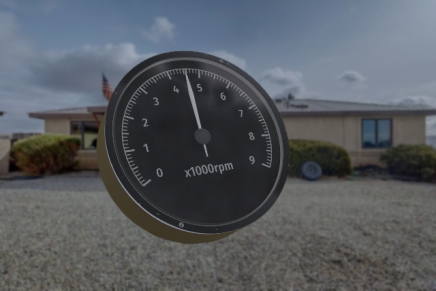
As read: 4500rpm
